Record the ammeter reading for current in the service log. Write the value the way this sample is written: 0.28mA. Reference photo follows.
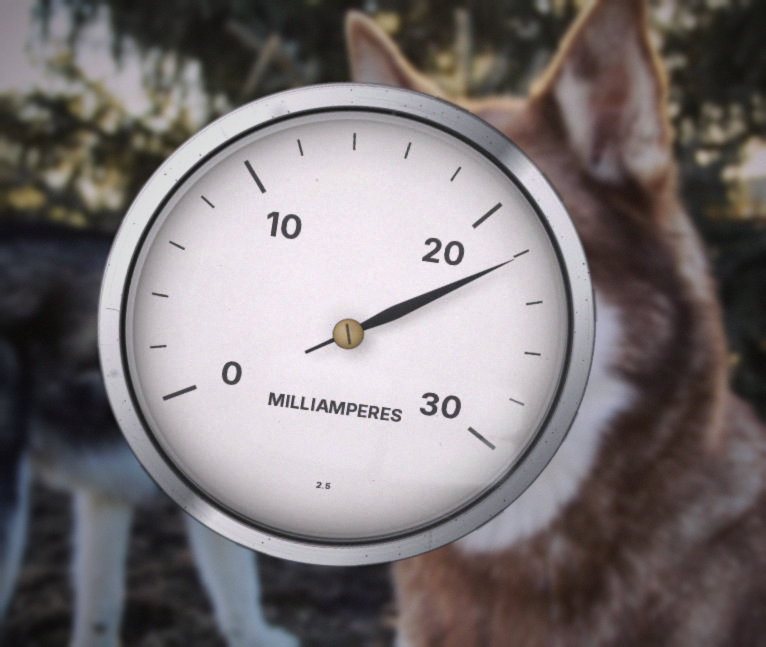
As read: 22mA
